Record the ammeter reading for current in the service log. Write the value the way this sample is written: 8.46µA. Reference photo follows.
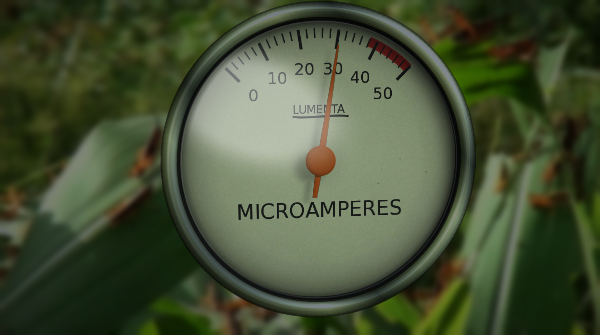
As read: 30µA
